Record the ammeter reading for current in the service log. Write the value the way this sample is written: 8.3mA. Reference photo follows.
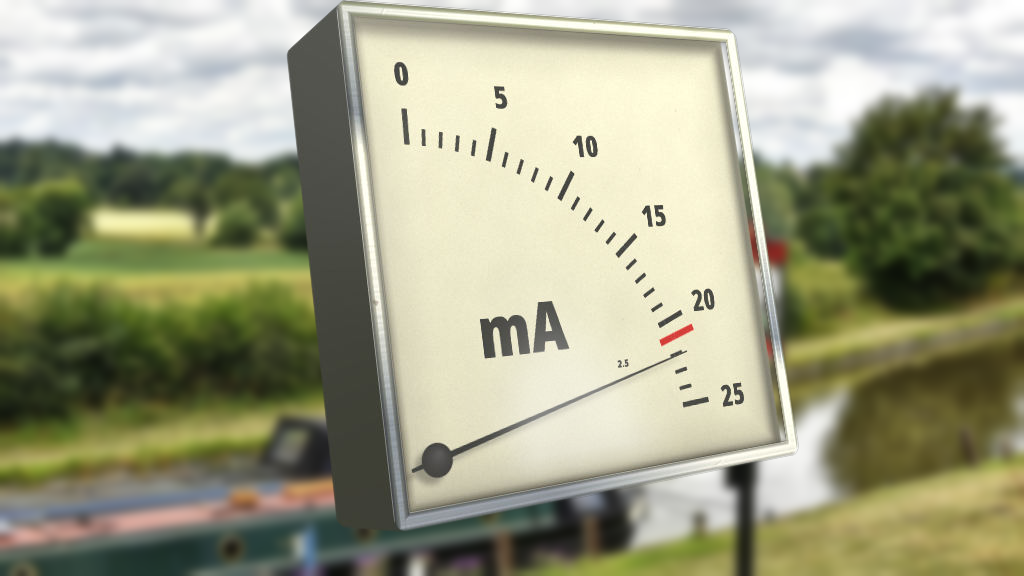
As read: 22mA
